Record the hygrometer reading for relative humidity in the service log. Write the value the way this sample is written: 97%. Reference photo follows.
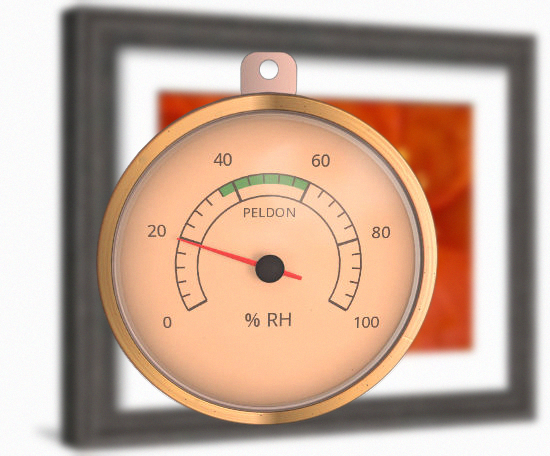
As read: 20%
